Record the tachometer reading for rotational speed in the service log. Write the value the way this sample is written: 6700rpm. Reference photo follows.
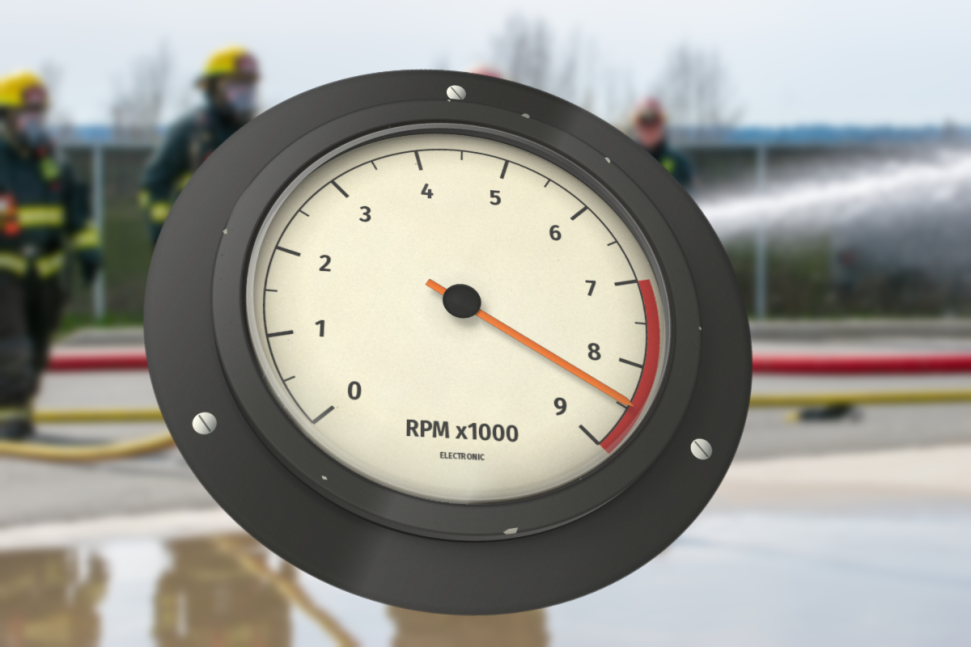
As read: 8500rpm
